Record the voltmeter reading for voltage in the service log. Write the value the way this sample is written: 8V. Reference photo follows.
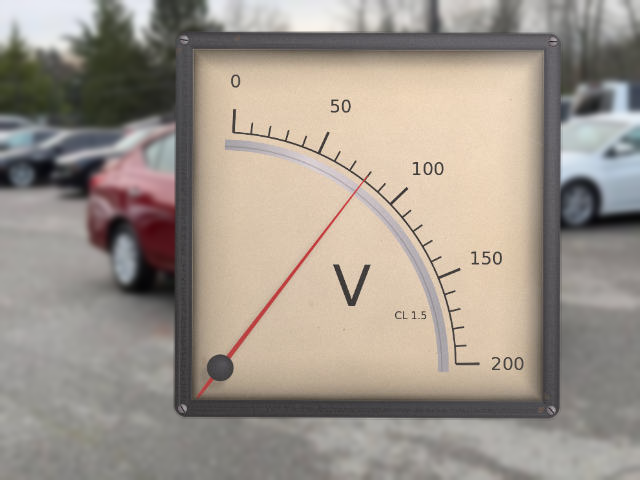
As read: 80V
